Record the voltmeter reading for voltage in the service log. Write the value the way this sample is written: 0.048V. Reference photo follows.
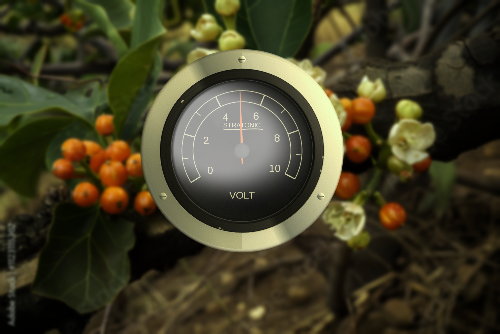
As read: 5V
